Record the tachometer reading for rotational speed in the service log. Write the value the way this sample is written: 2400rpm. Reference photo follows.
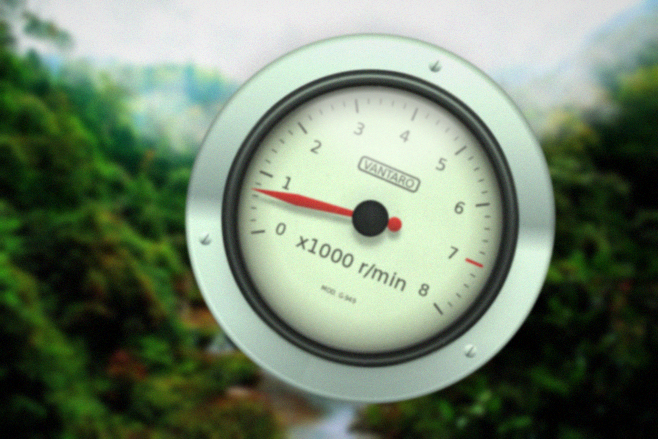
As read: 700rpm
